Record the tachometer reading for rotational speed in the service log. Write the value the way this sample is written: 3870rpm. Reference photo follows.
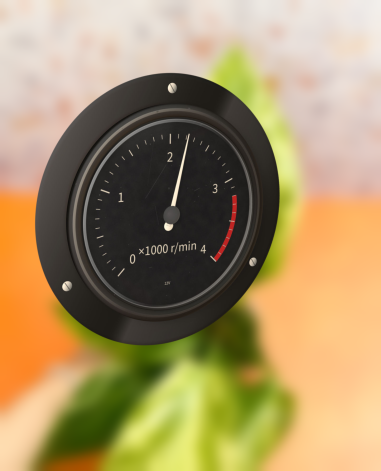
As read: 2200rpm
